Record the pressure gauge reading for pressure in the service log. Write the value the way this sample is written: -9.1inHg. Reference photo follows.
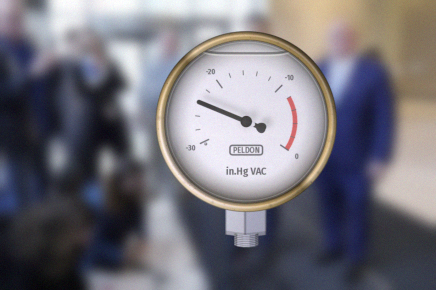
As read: -24inHg
